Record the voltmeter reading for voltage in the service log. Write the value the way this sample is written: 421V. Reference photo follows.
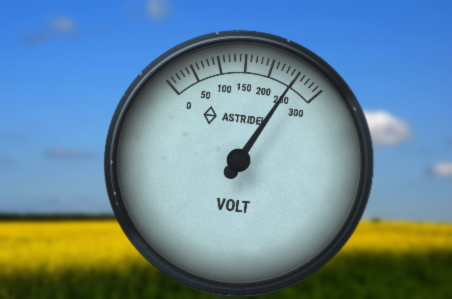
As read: 250V
